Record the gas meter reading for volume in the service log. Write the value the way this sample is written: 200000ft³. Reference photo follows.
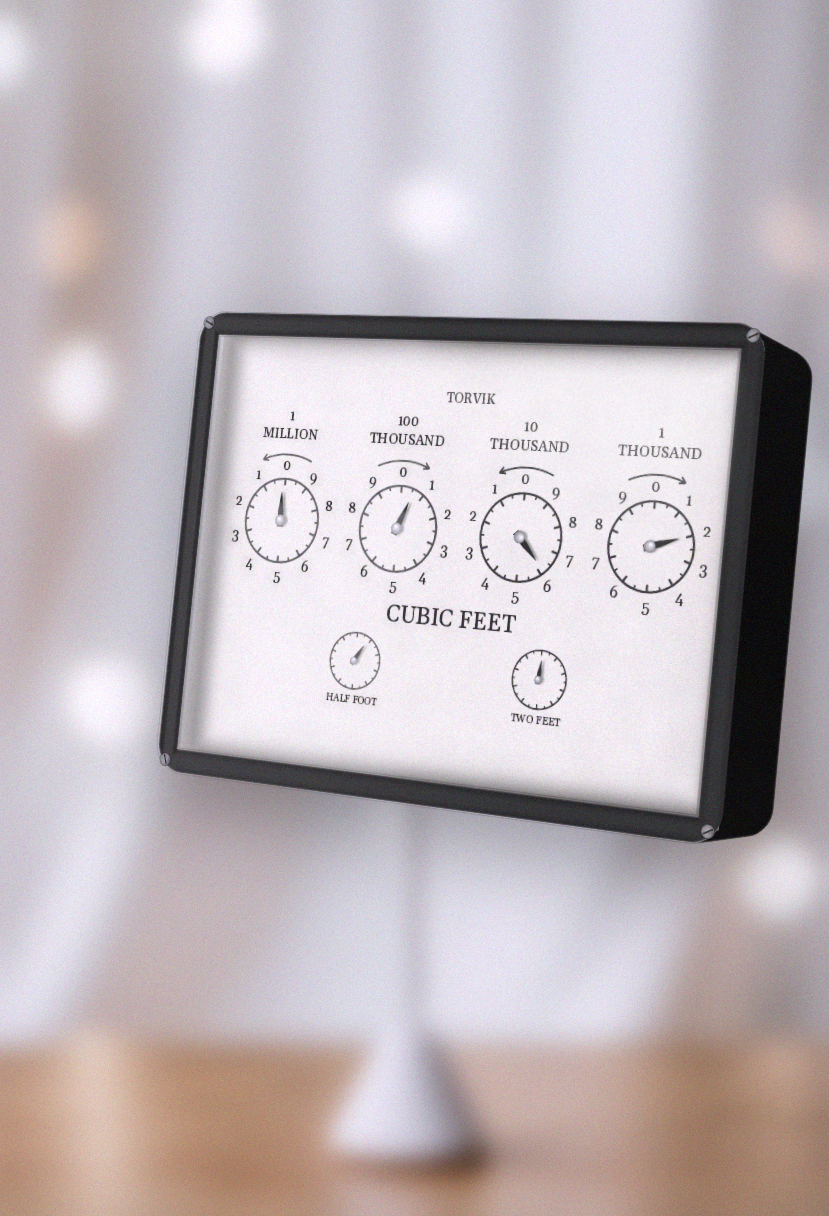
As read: 6200ft³
